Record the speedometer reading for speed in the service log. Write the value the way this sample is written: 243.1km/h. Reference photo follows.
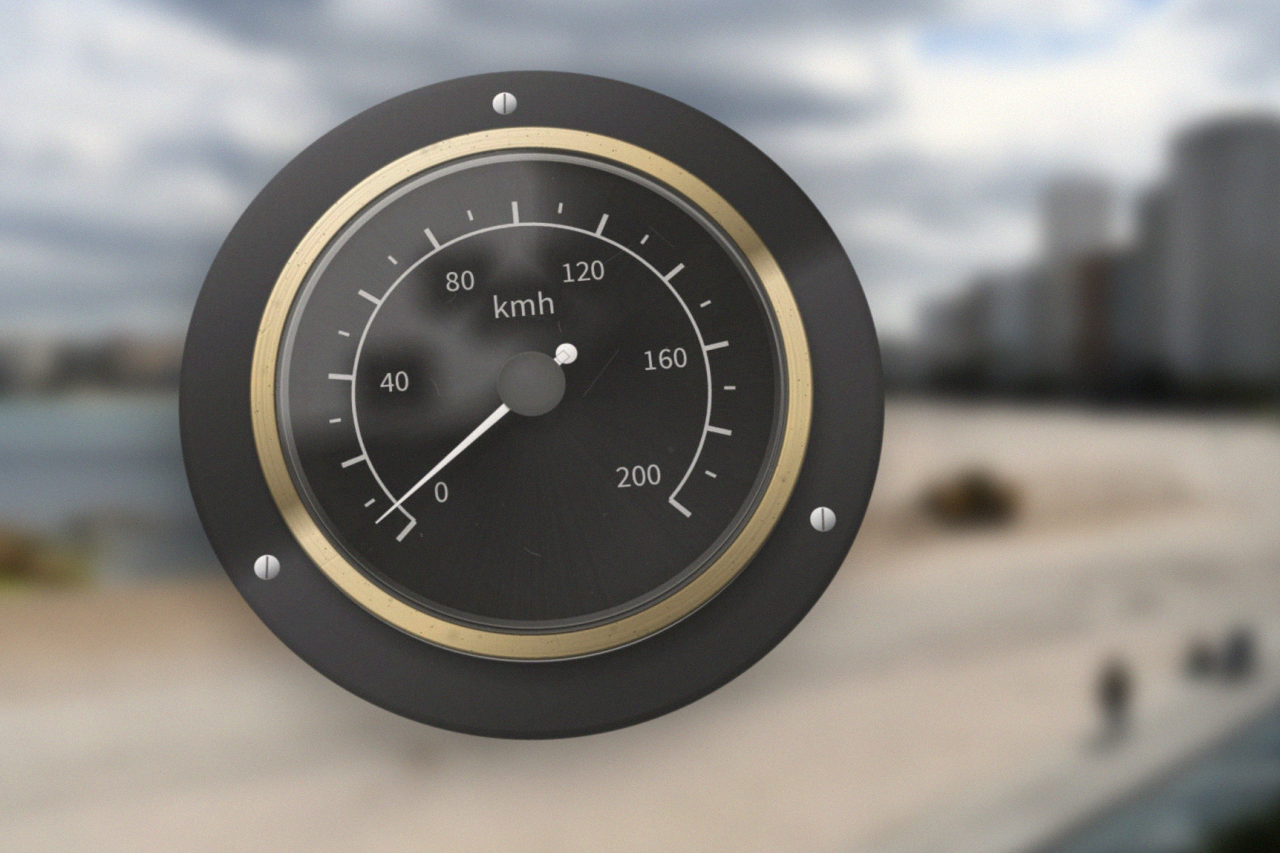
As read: 5km/h
